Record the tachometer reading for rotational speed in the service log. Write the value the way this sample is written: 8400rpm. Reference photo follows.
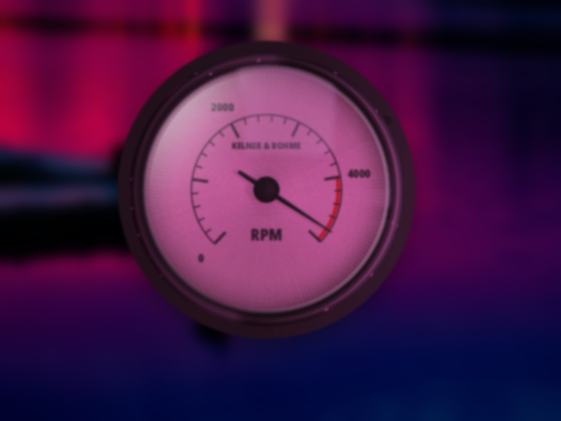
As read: 4800rpm
